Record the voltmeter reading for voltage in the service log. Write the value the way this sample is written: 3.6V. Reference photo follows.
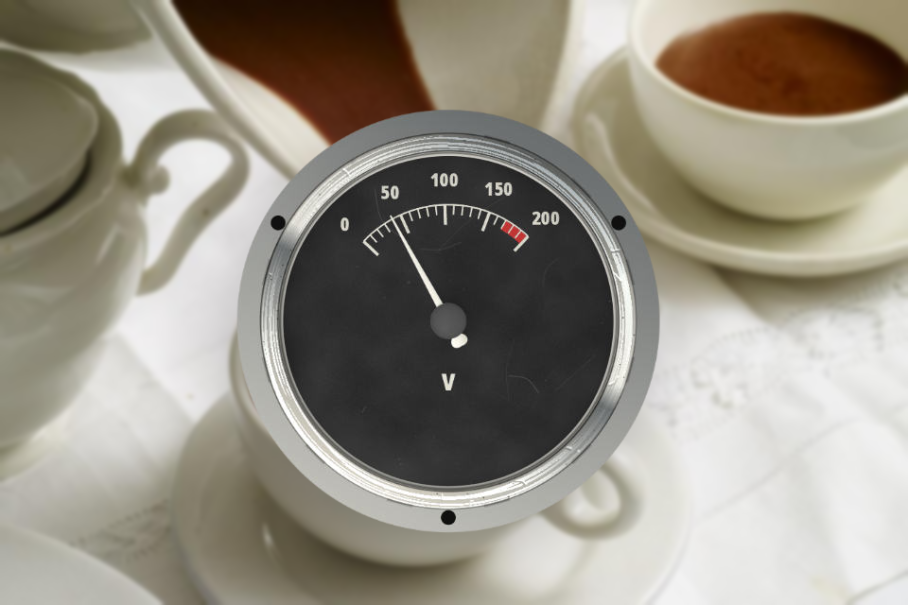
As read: 40V
